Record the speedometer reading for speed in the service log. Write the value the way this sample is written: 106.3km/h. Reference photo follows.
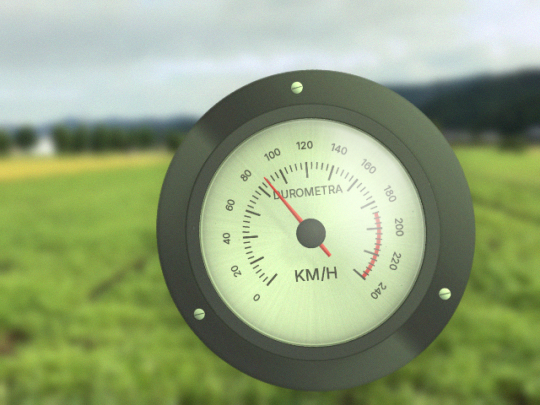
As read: 88km/h
